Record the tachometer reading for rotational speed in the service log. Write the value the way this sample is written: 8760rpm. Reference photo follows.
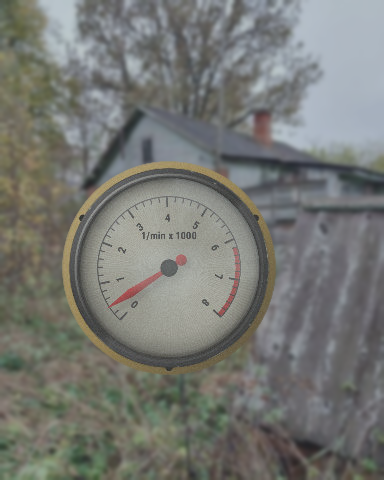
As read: 400rpm
